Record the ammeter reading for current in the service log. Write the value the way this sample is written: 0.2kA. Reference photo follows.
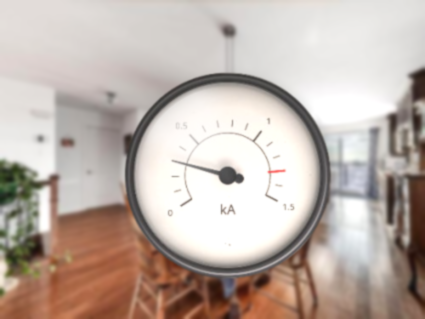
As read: 0.3kA
